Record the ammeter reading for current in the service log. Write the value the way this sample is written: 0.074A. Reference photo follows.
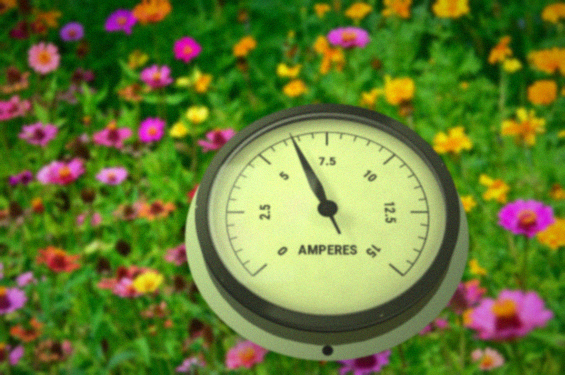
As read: 6.25A
